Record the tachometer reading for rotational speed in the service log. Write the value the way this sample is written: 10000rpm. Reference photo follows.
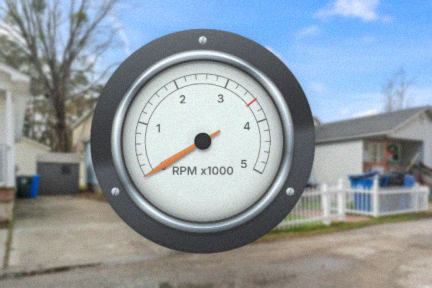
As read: 0rpm
